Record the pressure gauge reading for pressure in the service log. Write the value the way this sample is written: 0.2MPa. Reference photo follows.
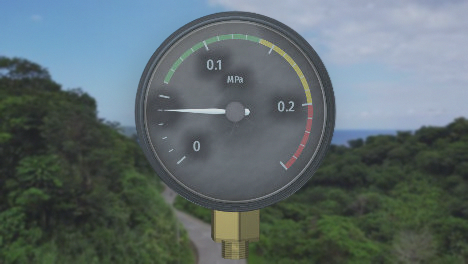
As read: 0.04MPa
